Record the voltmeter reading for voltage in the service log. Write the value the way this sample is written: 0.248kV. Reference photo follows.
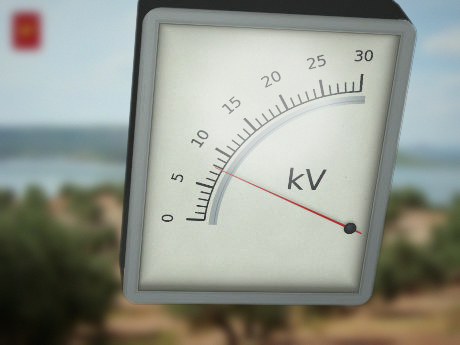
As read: 8kV
